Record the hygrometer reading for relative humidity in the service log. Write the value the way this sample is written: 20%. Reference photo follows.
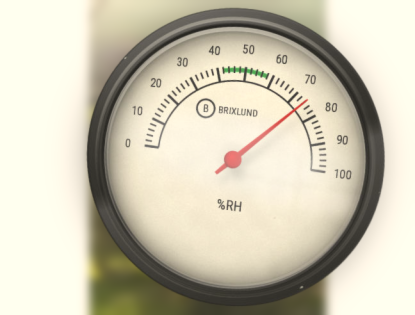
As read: 74%
